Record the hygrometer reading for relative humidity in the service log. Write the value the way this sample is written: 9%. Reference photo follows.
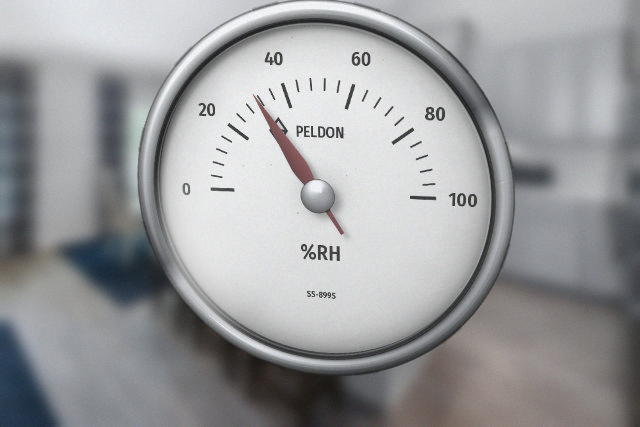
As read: 32%
